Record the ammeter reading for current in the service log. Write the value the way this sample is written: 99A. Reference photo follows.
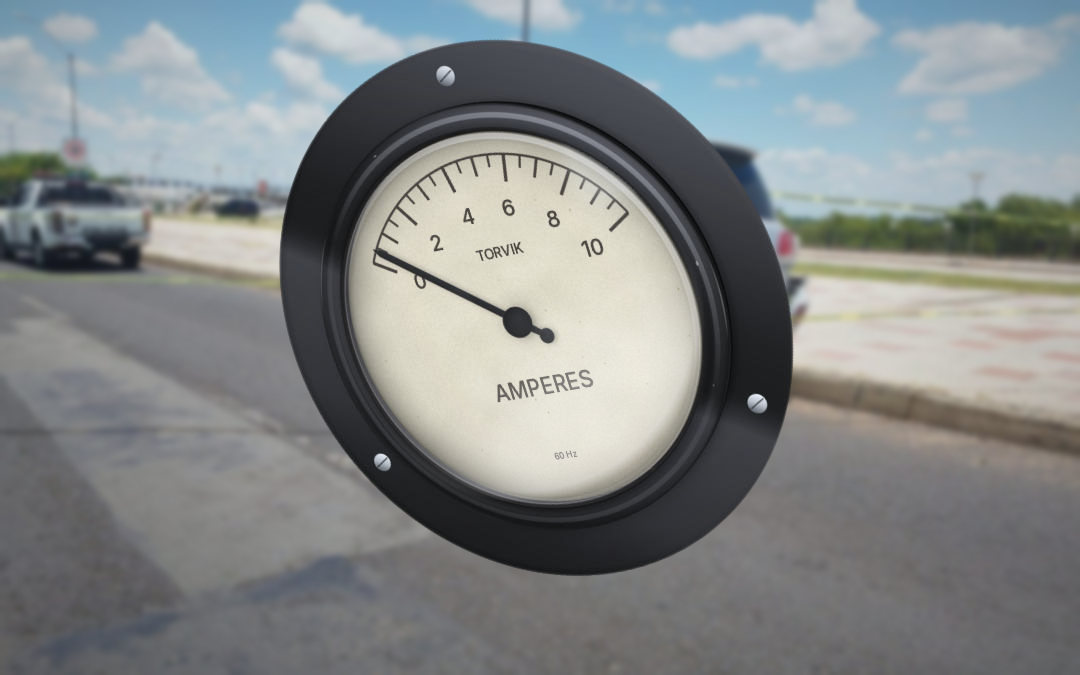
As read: 0.5A
